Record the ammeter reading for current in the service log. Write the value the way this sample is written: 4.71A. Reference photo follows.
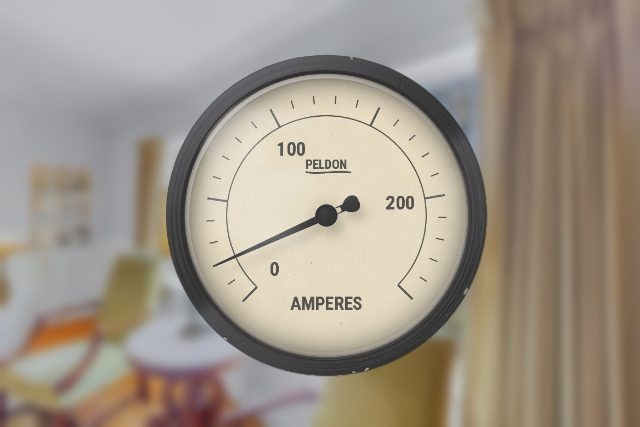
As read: 20A
